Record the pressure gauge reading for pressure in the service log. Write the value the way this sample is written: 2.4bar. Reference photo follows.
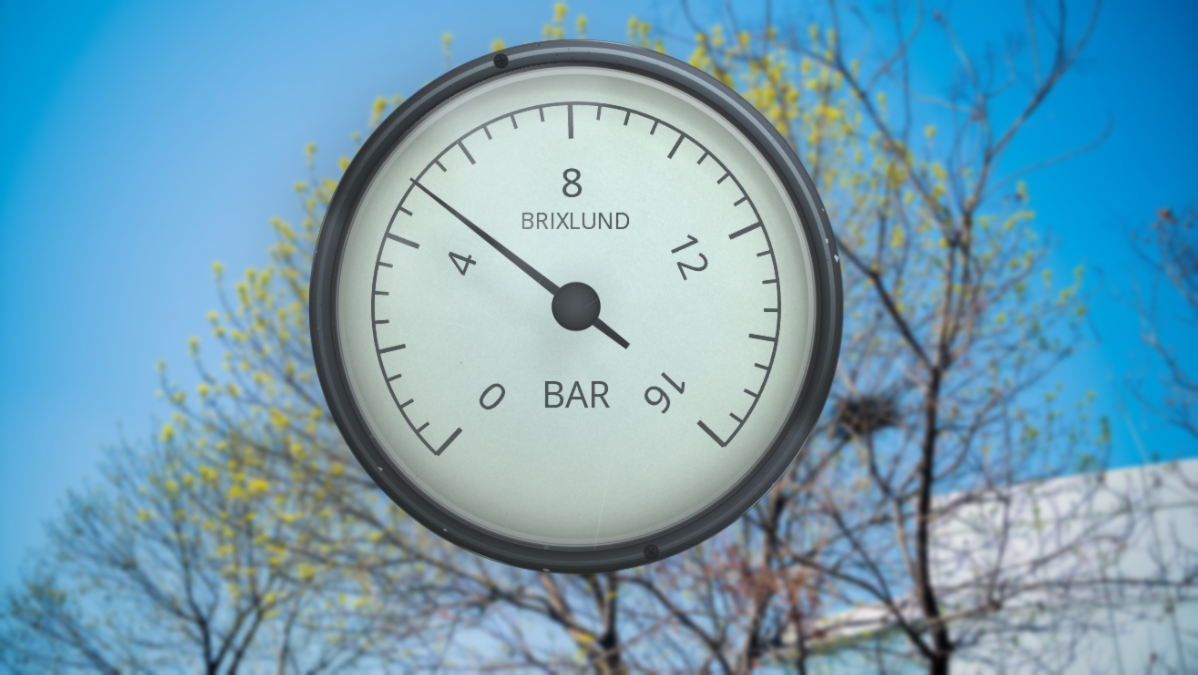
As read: 5bar
